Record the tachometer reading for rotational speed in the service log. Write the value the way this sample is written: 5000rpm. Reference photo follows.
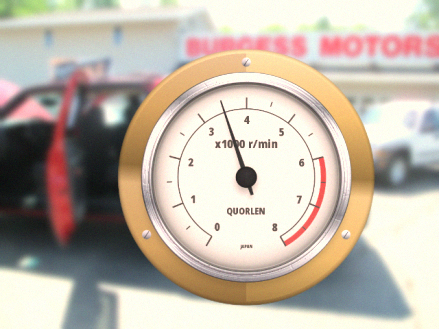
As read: 3500rpm
